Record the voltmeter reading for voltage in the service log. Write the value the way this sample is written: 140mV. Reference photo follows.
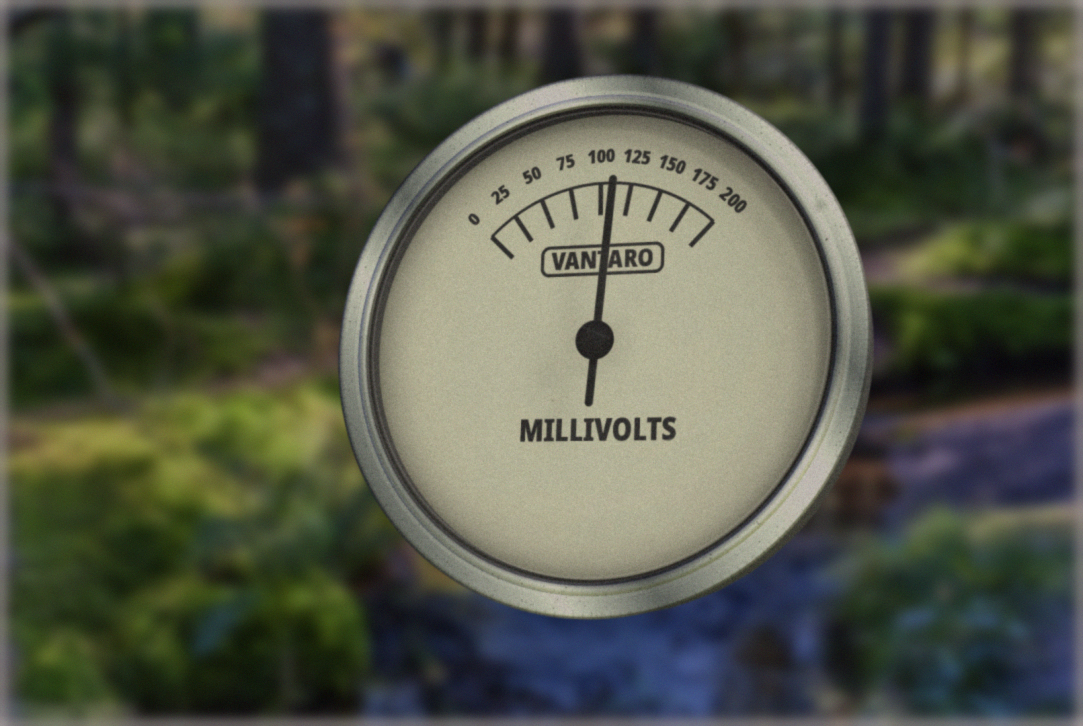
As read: 112.5mV
